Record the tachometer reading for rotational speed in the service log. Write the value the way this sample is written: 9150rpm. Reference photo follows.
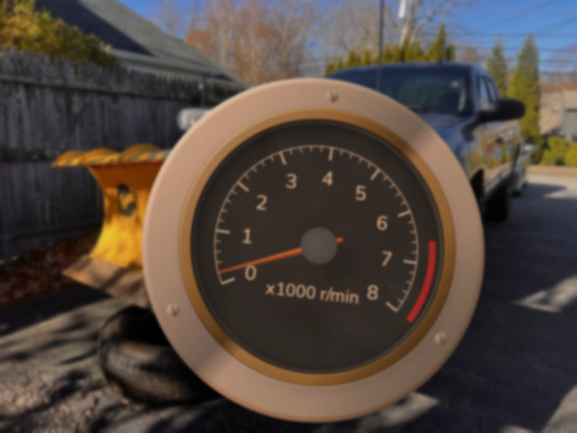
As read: 200rpm
